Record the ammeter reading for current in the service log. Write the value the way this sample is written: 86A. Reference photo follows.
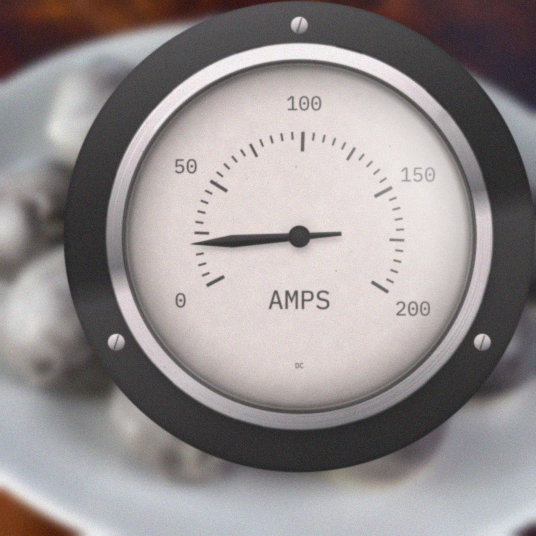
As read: 20A
